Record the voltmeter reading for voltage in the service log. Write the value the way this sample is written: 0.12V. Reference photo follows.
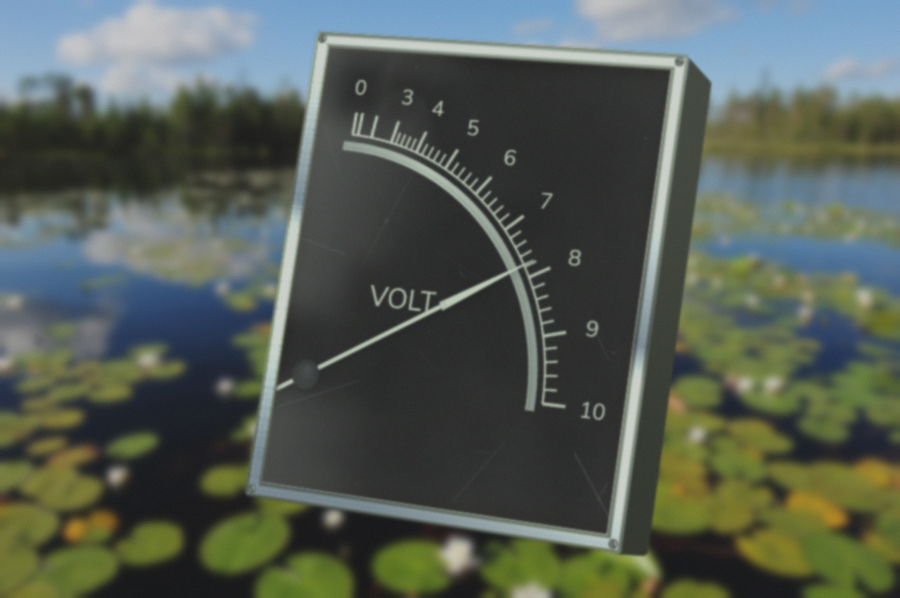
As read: 7.8V
